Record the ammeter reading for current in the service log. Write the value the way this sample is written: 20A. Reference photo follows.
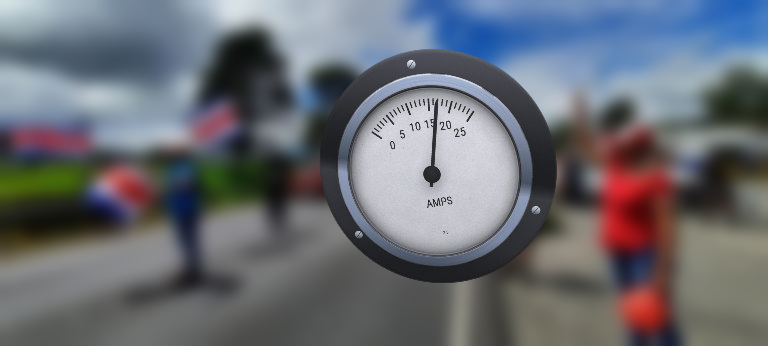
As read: 17A
